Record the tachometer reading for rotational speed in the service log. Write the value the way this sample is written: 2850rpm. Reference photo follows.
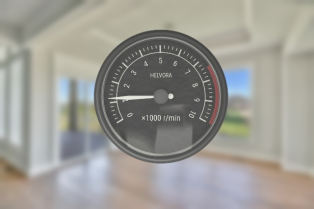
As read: 1200rpm
